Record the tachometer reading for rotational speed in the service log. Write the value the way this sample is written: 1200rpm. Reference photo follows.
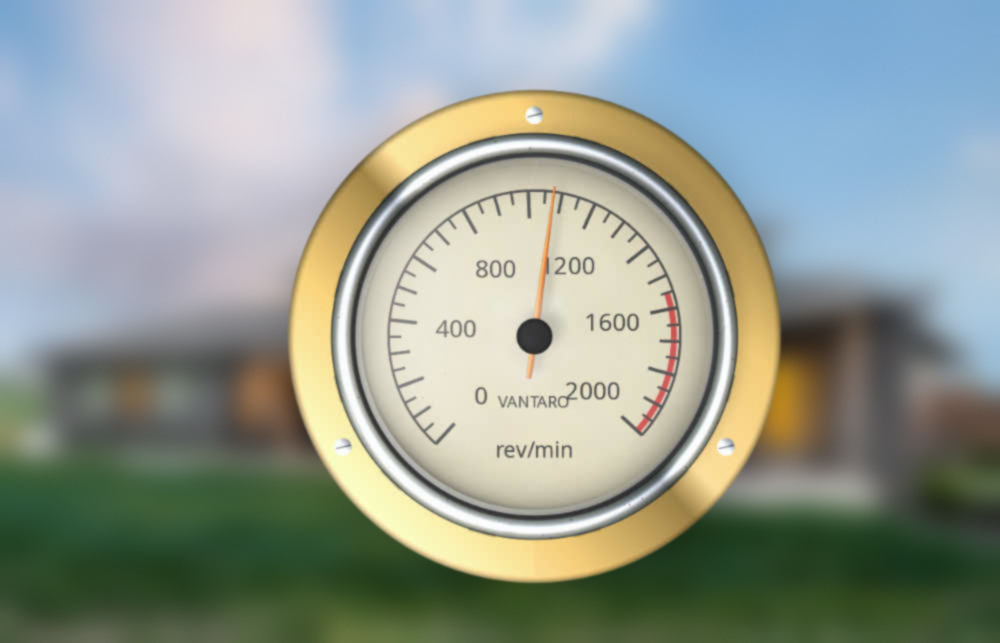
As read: 1075rpm
